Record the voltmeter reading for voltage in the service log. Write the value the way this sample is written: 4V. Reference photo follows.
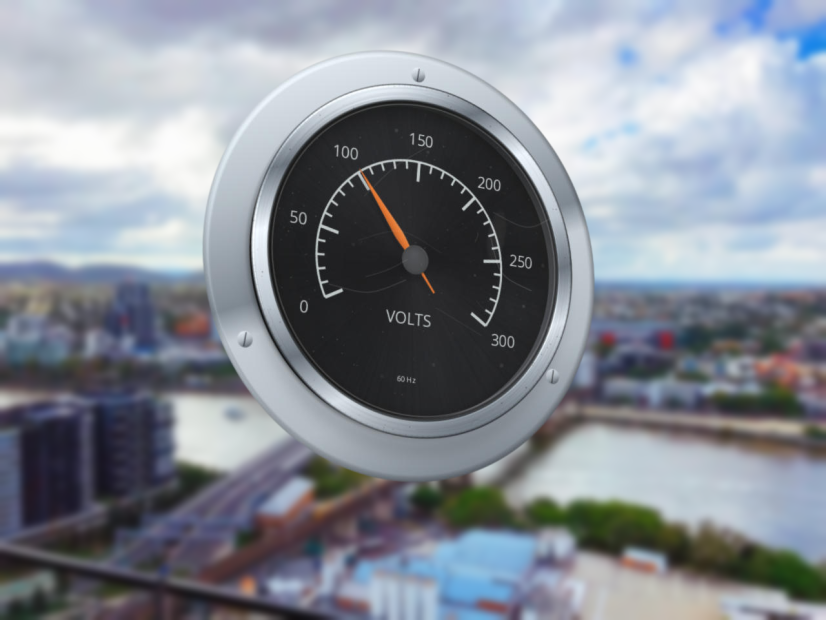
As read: 100V
